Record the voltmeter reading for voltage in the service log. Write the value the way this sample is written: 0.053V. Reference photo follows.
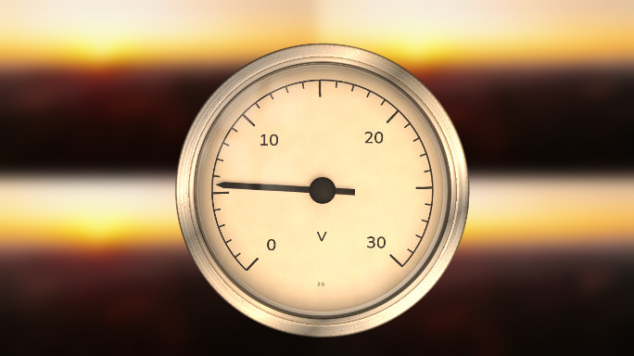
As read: 5.5V
